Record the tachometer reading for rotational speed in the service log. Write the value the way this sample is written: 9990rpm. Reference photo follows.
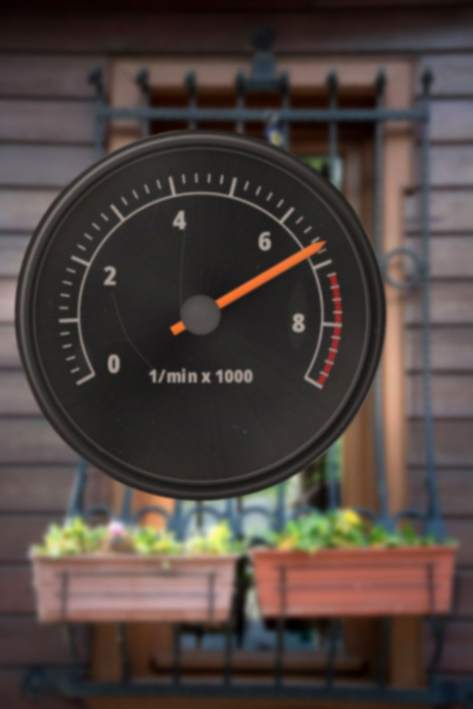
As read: 6700rpm
